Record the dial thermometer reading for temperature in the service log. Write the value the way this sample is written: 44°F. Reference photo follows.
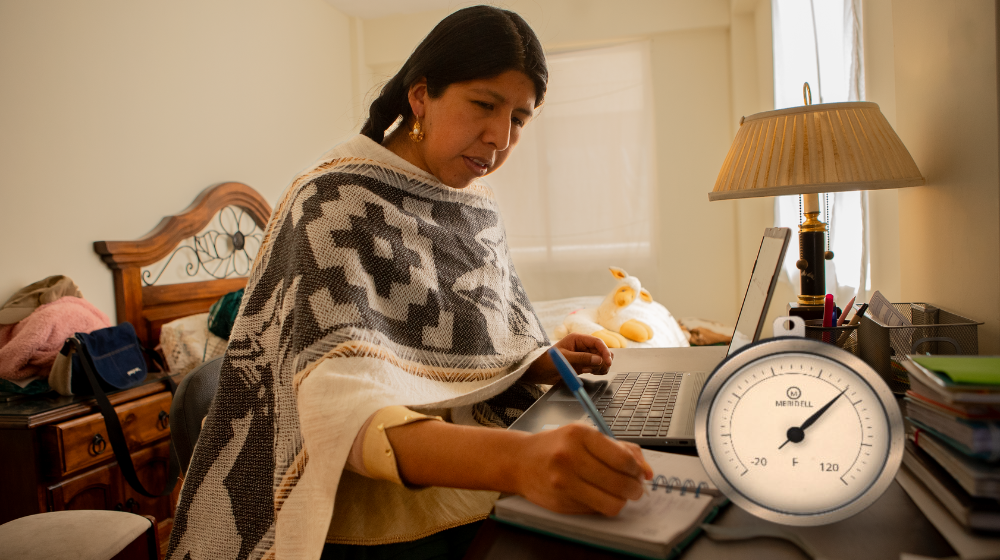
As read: 72°F
